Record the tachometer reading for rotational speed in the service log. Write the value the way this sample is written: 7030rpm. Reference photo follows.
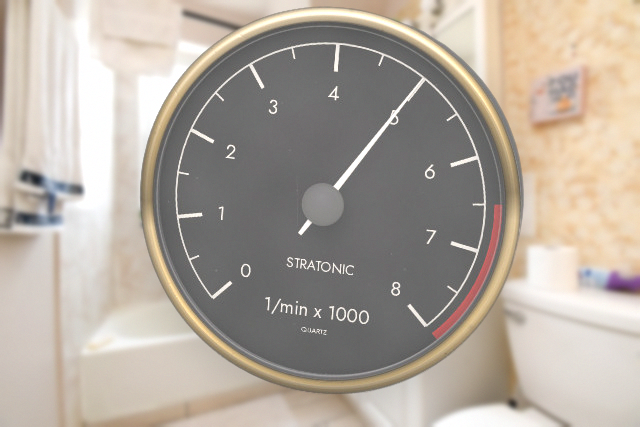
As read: 5000rpm
